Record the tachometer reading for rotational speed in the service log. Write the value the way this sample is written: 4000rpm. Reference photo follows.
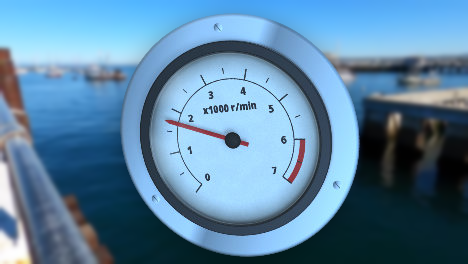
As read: 1750rpm
